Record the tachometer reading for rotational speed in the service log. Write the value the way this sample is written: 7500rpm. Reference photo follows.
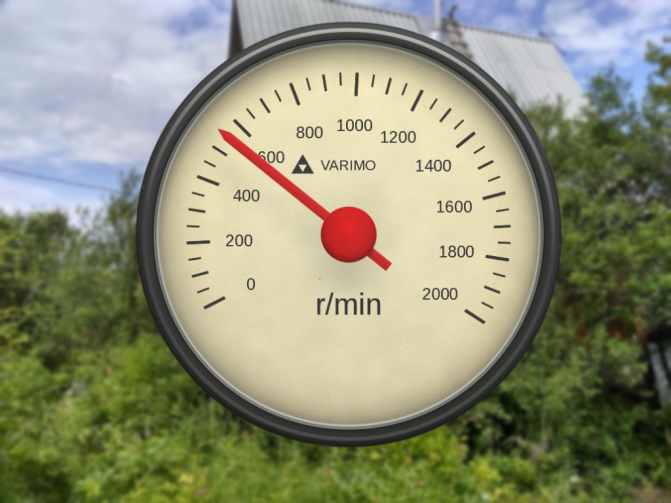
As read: 550rpm
